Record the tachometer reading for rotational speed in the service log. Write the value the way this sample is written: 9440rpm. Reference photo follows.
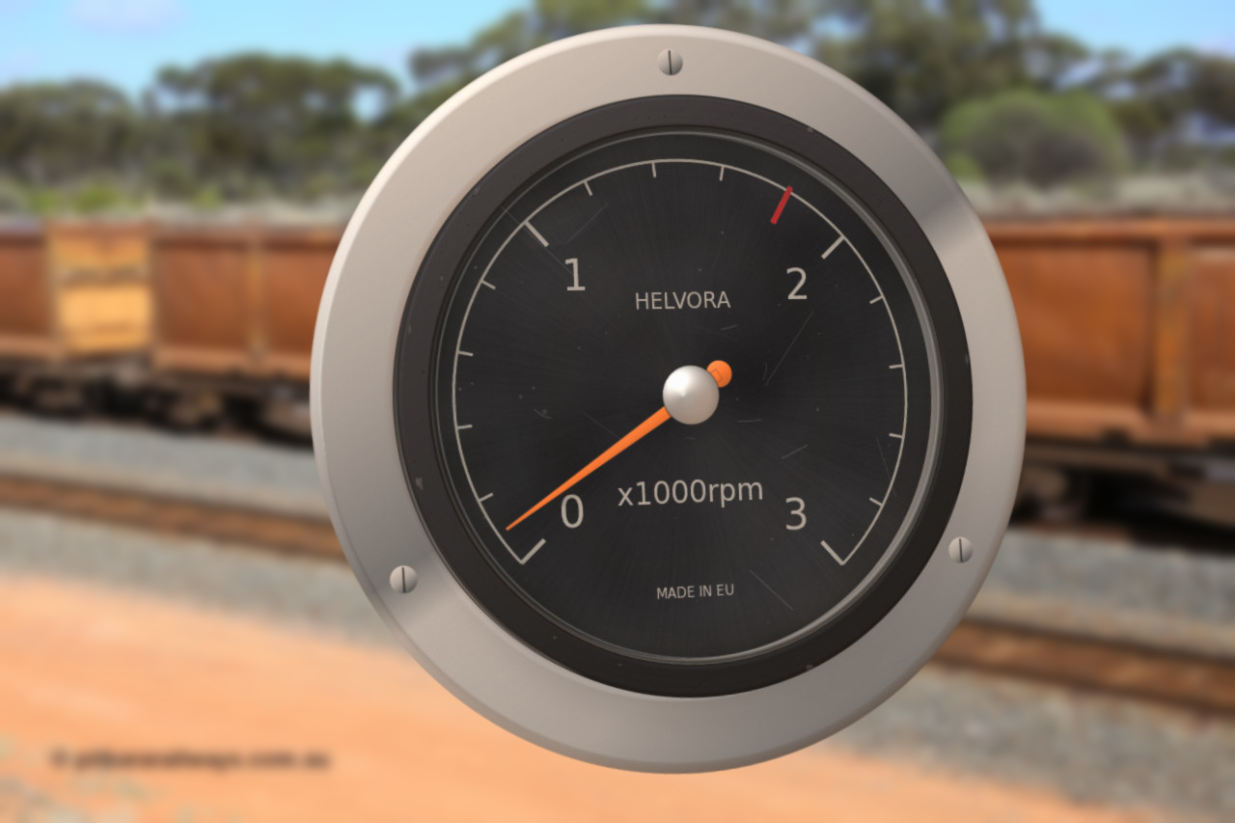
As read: 100rpm
